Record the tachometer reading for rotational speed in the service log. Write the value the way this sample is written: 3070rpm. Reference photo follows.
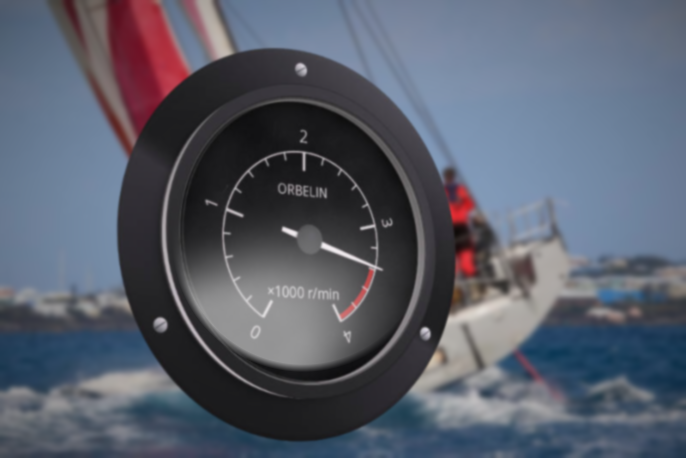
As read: 3400rpm
